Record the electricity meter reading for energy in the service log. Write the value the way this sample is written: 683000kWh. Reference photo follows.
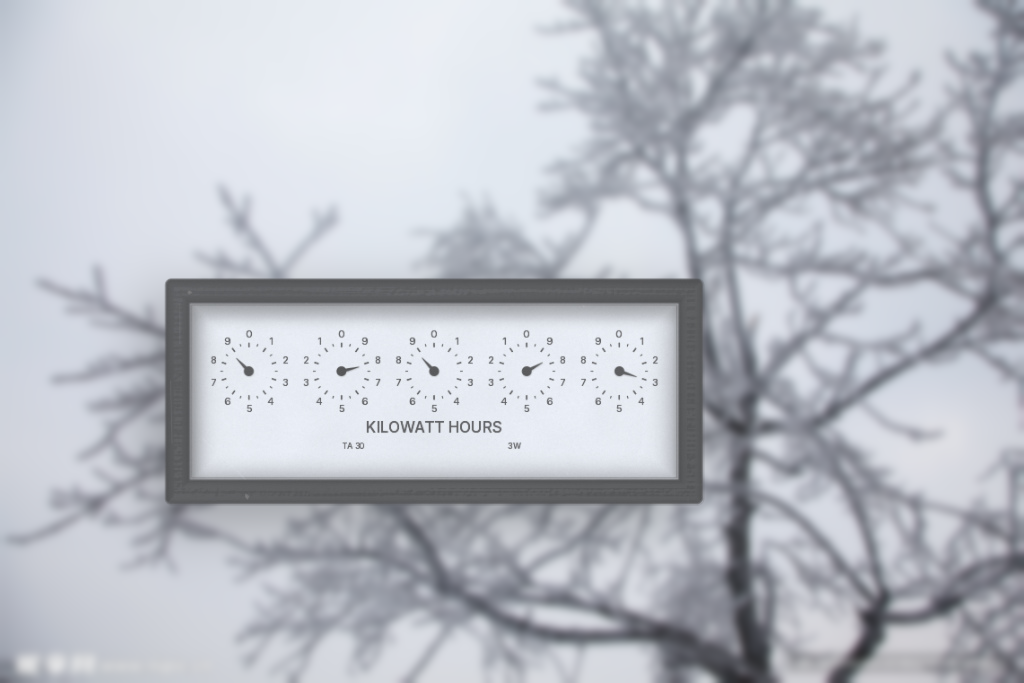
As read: 87883kWh
